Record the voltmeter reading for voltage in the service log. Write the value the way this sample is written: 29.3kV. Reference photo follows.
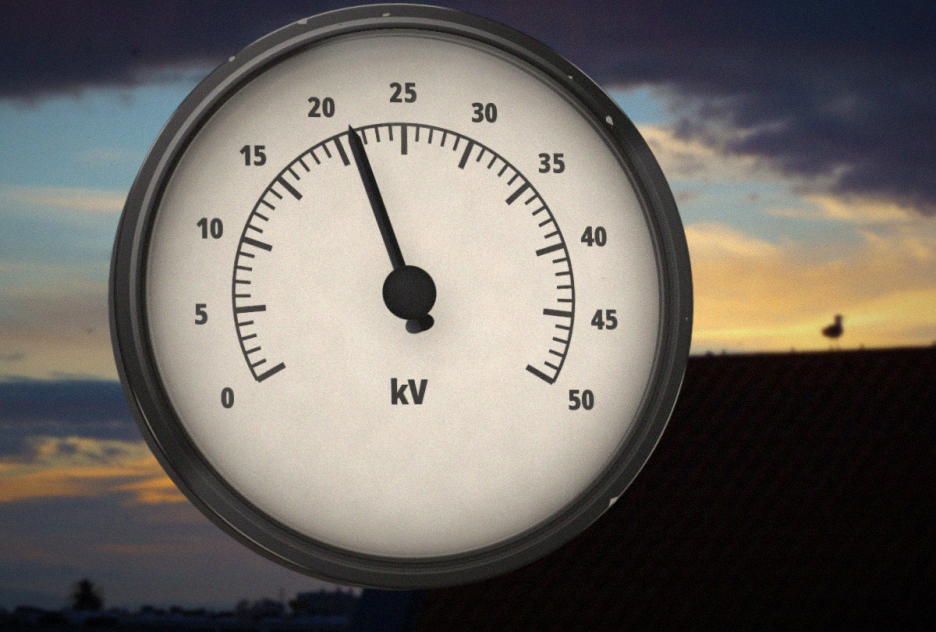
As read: 21kV
